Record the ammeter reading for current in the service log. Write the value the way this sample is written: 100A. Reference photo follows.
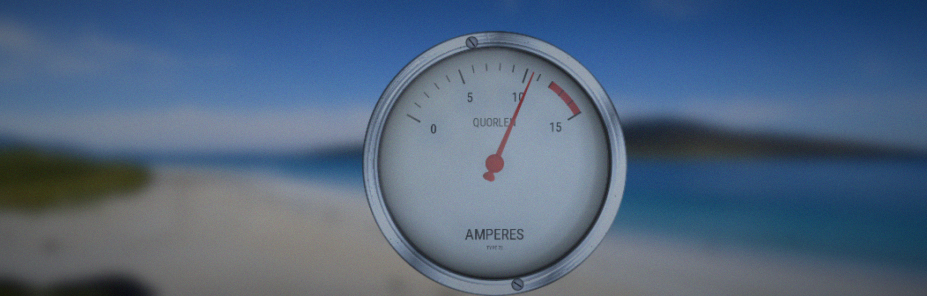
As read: 10.5A
